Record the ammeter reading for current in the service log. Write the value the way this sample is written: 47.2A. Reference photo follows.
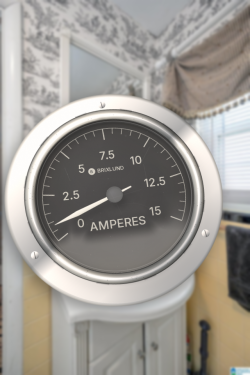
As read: 0.75A
